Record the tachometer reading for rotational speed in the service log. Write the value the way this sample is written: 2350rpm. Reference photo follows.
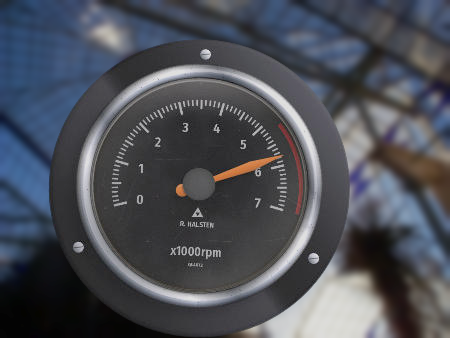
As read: 5800rpm
